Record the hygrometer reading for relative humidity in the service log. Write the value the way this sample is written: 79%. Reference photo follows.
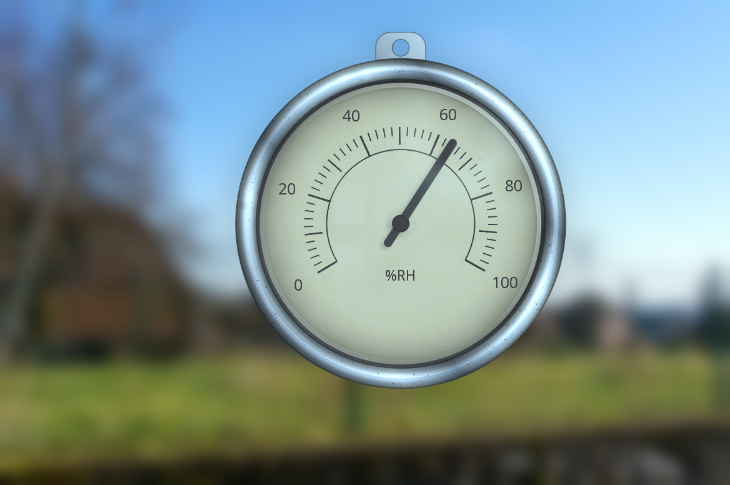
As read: 64%
